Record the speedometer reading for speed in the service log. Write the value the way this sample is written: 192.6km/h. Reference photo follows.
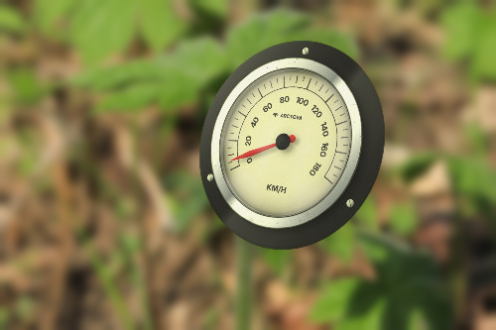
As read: 5km/h
